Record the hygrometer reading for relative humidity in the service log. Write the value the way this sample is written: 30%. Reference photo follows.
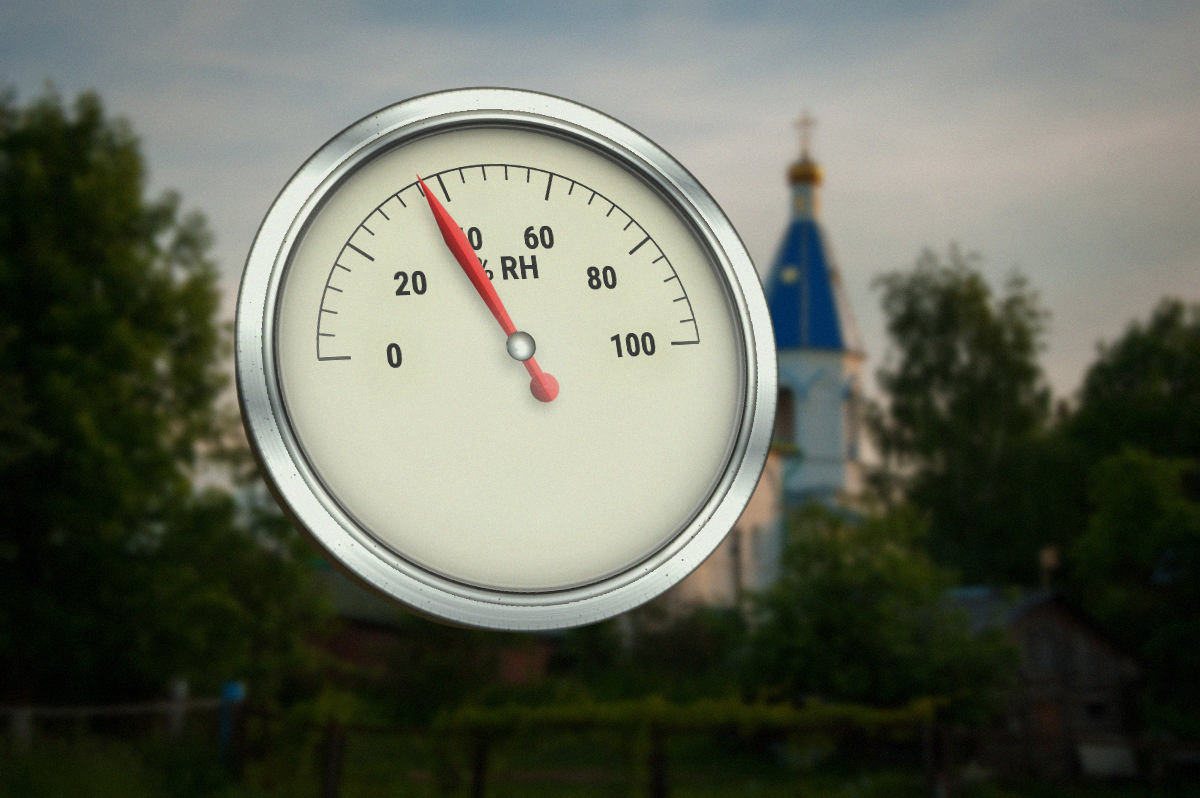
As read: 36%
